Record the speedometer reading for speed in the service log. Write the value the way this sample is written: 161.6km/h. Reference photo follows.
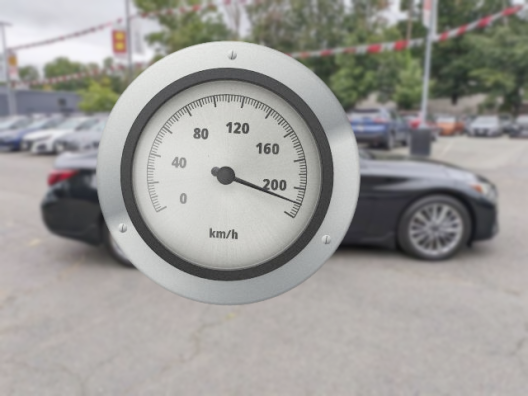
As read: 210km/h
